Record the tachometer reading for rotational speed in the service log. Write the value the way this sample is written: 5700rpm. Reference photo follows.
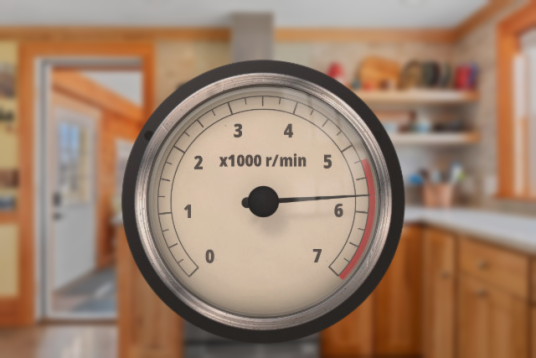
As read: 5750rpm
